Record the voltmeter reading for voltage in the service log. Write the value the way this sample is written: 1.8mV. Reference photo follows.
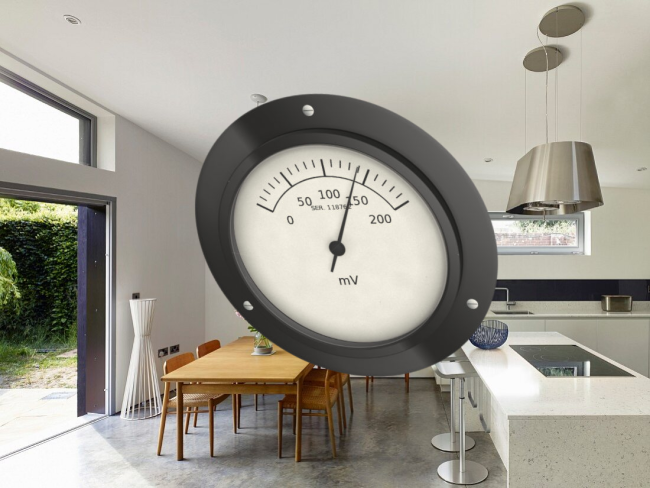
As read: 140mV
